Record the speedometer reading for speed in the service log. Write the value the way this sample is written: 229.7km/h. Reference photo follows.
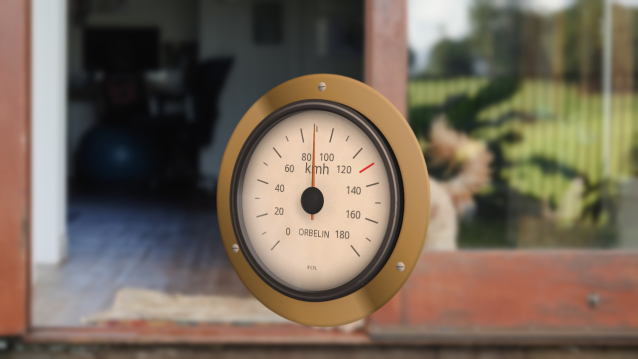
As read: 90km/h
